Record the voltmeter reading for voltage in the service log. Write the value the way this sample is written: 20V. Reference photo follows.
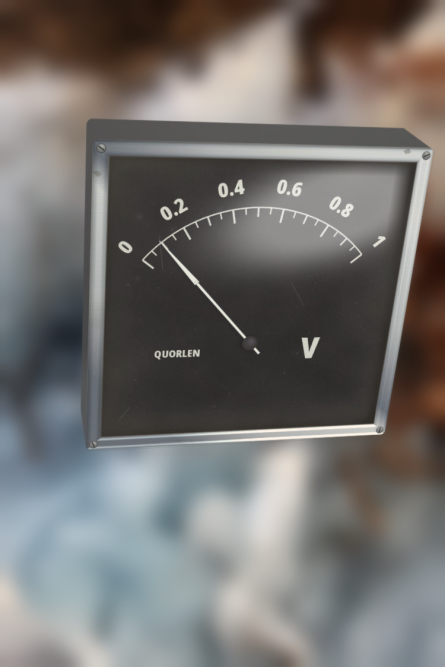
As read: 0.1V
